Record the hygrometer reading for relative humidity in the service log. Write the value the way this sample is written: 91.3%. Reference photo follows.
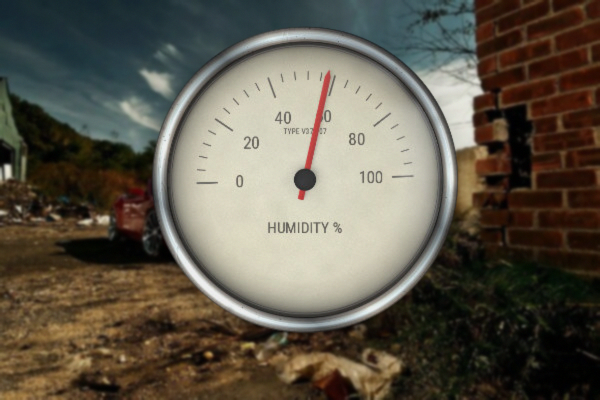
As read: 58%
